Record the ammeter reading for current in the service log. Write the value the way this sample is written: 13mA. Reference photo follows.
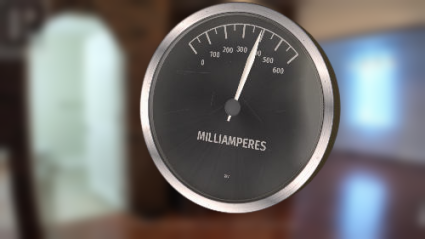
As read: 400mA
